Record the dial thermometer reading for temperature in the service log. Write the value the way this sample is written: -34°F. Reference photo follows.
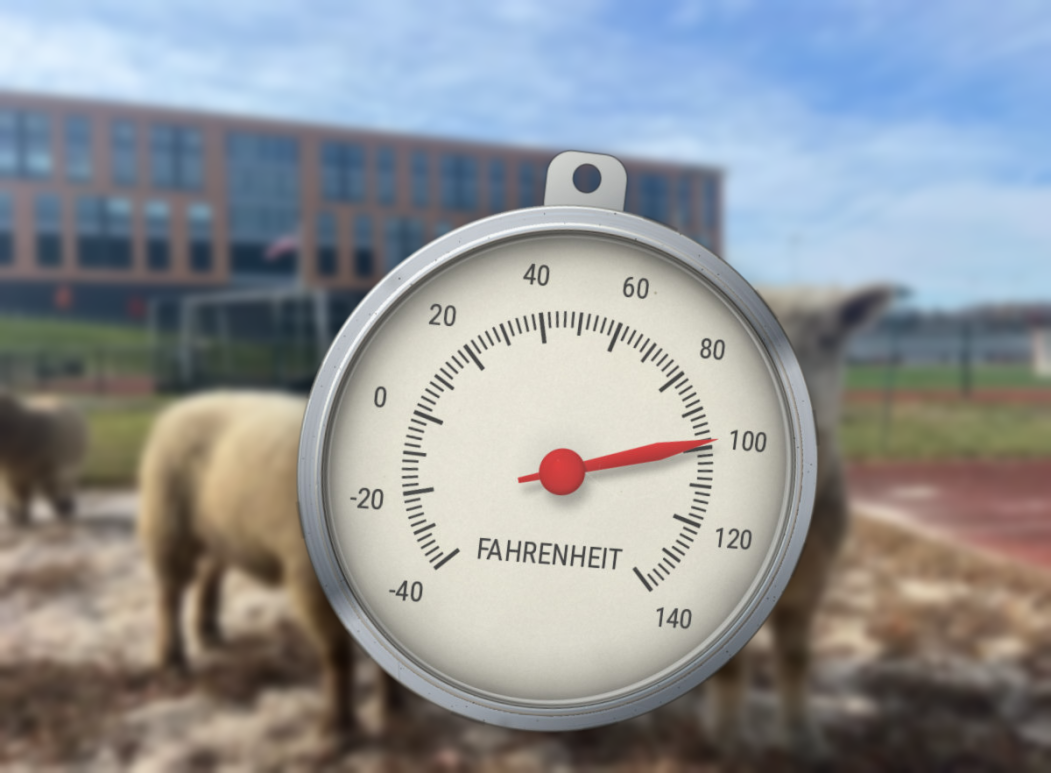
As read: 98°F
